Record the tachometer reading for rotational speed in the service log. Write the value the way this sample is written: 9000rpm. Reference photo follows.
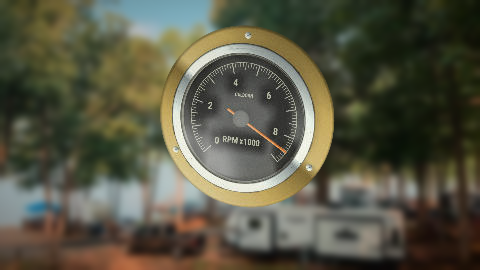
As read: 8500rpm
